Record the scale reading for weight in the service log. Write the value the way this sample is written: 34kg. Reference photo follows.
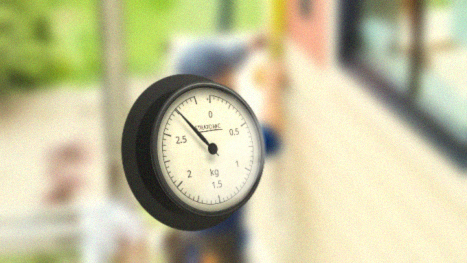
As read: 2.75kg
